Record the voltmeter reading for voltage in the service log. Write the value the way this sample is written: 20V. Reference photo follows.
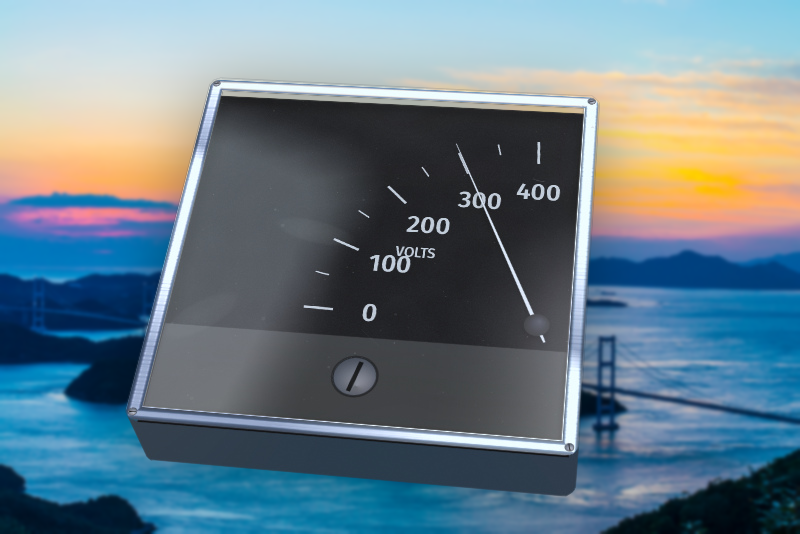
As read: 300V
